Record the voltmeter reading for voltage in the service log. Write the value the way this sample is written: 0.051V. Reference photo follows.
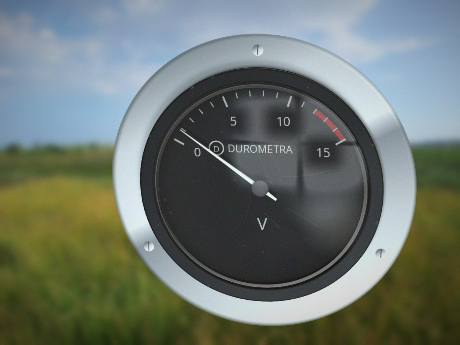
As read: 1V
